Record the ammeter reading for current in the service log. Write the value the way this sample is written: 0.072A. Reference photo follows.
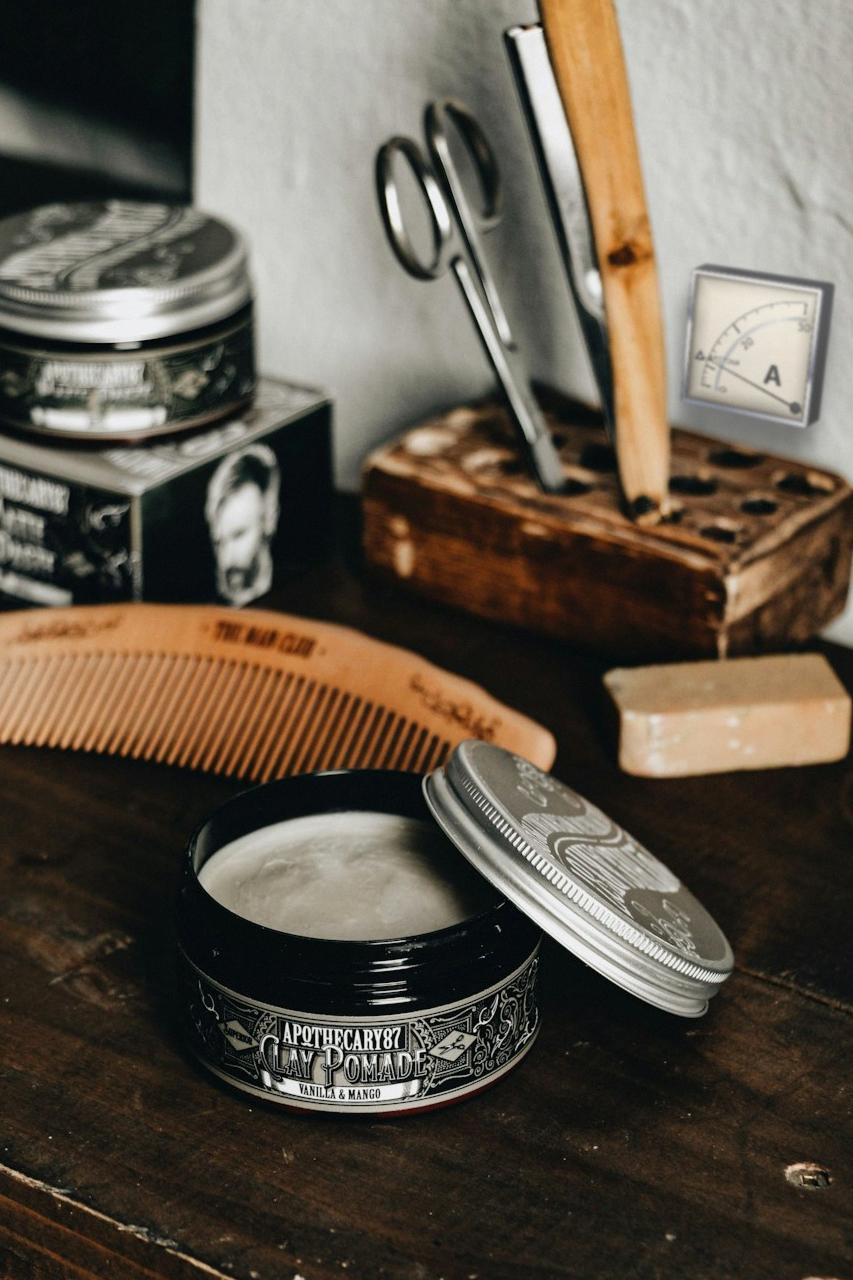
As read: 12A
